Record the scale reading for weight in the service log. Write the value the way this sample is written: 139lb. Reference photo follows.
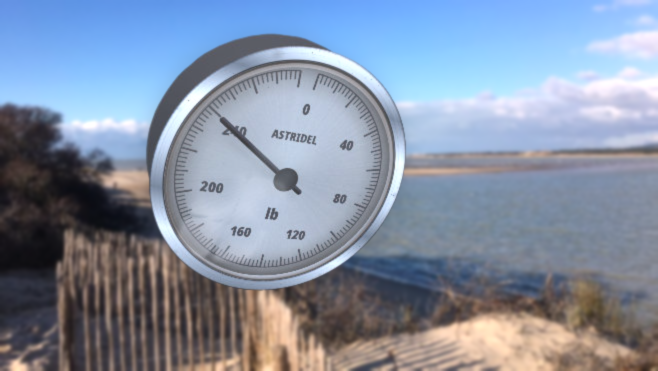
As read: 240lb
